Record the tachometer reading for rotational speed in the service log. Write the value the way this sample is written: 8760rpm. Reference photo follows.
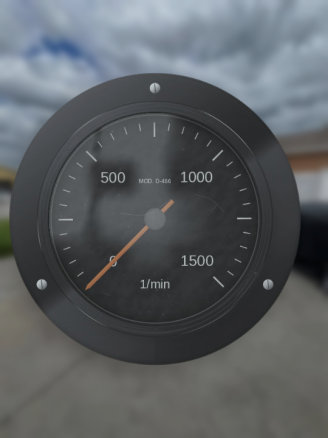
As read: 0rpm
